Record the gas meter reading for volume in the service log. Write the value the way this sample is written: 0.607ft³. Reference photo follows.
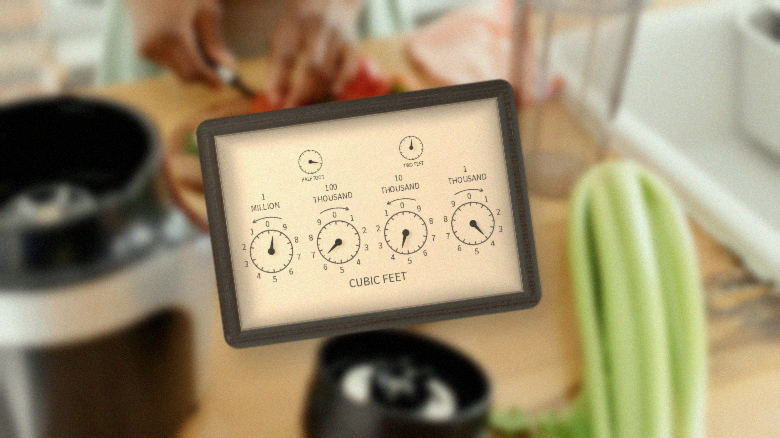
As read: 964400ft³
